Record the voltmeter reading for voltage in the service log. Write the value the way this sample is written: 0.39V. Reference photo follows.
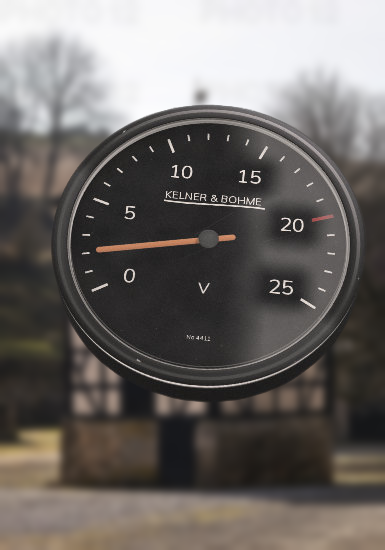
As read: 2V
